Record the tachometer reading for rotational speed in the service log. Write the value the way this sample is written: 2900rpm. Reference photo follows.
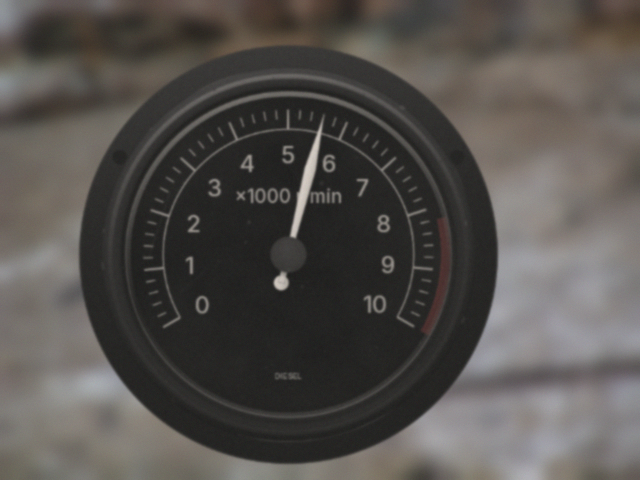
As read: 5600rpm
